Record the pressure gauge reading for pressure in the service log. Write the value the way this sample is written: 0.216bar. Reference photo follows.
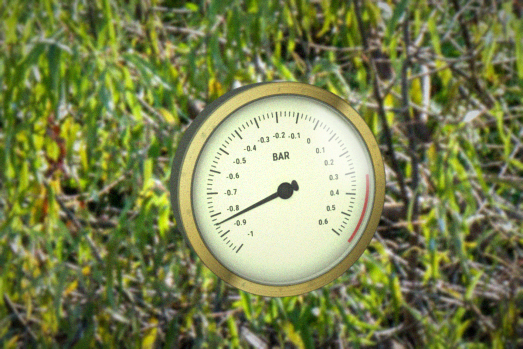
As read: -0.84bar
